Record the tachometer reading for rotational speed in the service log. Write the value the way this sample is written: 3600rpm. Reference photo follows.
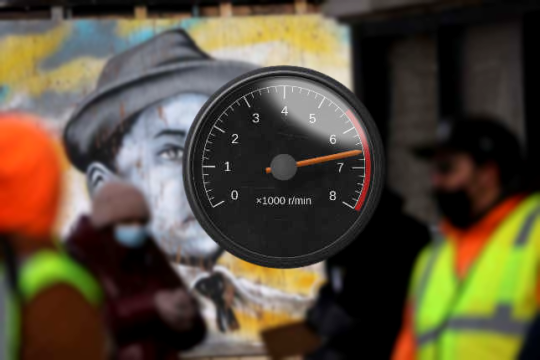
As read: 6600rpm
